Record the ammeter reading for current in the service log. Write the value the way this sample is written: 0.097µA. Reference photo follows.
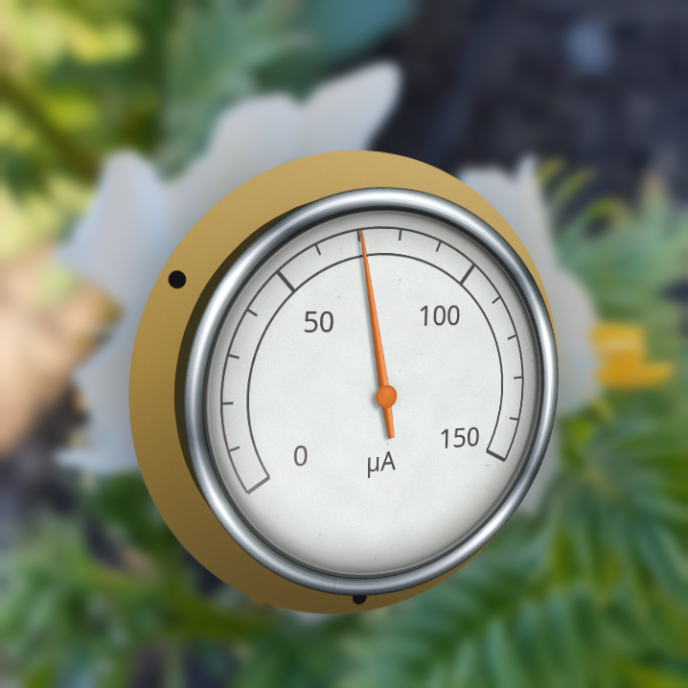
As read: 70µA
